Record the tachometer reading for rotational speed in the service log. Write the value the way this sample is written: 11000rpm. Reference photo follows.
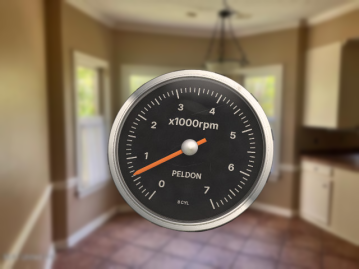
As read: 600rpm
